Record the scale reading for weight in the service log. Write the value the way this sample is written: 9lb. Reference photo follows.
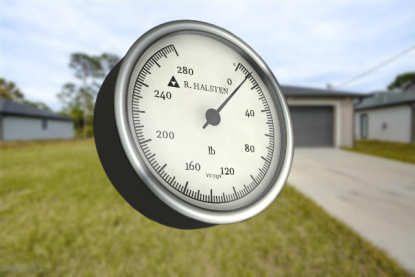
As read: 10lb
